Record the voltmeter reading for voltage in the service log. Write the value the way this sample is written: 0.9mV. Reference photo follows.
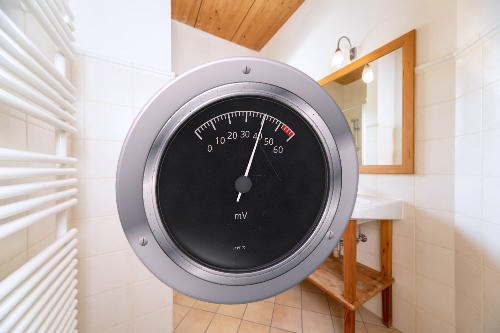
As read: 40mV
